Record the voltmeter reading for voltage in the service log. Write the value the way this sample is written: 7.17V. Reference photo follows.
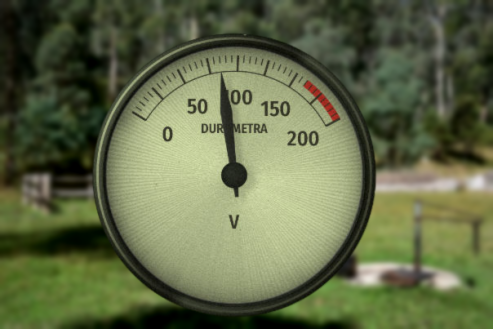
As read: 85V
